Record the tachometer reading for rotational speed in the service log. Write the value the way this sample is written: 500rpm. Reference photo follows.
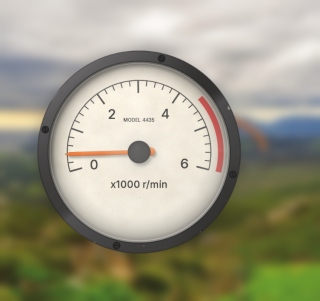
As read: 400rpm
